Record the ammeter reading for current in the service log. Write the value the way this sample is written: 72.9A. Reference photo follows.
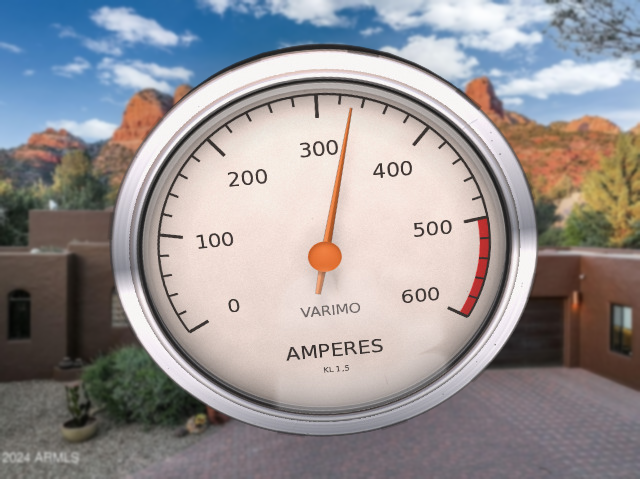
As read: 330A
